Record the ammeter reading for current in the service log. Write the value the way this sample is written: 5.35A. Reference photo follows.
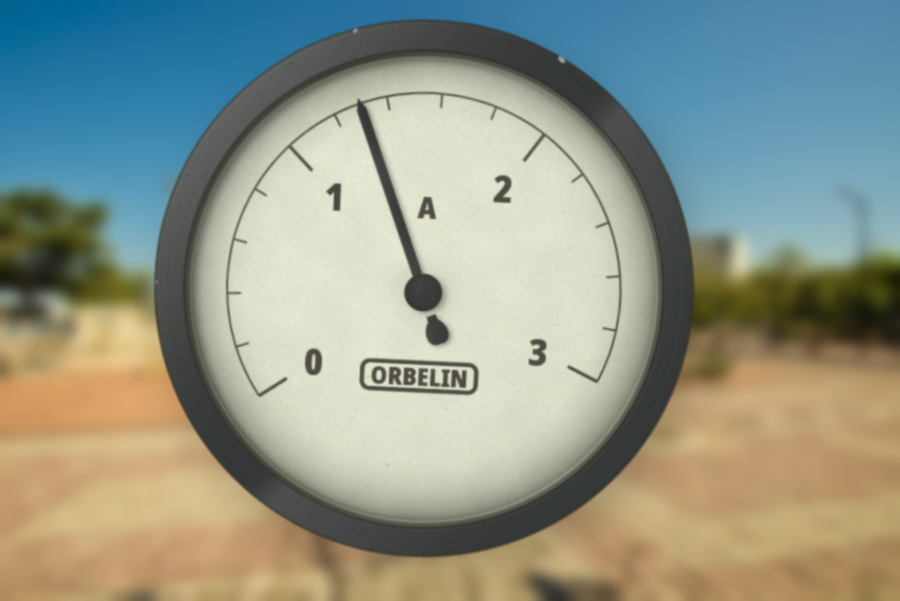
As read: 1.3A
